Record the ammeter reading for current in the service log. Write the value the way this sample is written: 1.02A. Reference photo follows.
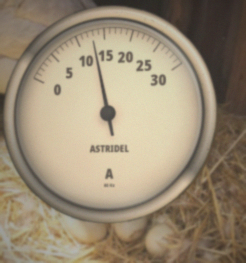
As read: 13A
